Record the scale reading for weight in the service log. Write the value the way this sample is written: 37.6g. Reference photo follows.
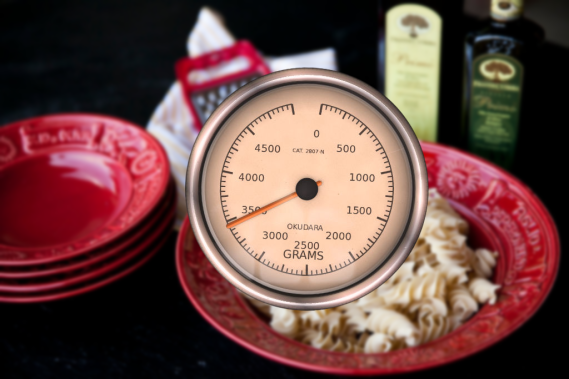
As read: 3450g
